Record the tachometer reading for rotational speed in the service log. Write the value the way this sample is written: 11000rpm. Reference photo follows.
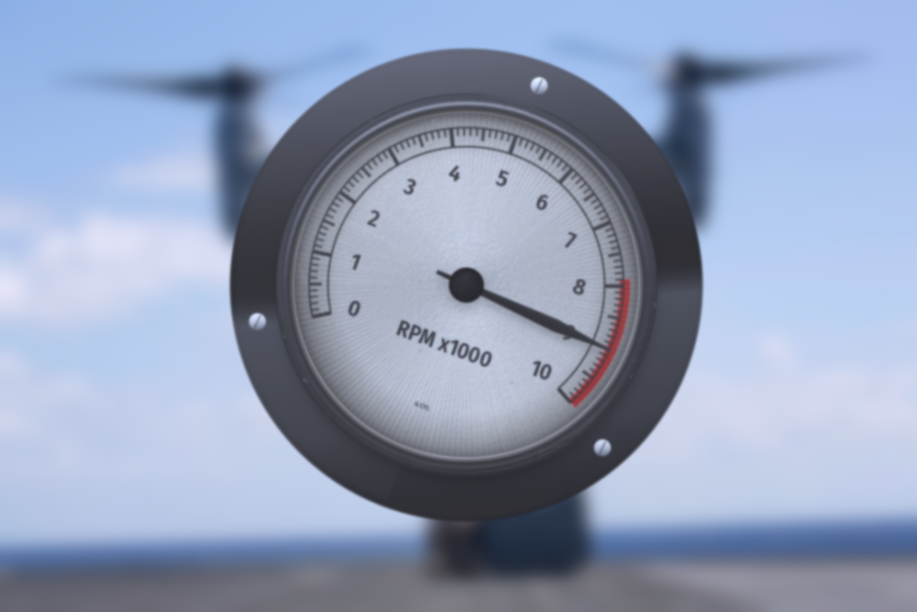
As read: 9000rpm
